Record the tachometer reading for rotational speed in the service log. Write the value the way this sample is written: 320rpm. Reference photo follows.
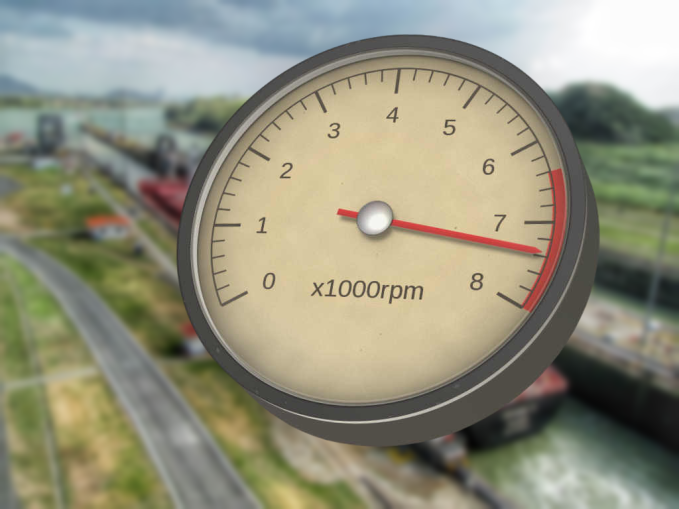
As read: 7400rpm
